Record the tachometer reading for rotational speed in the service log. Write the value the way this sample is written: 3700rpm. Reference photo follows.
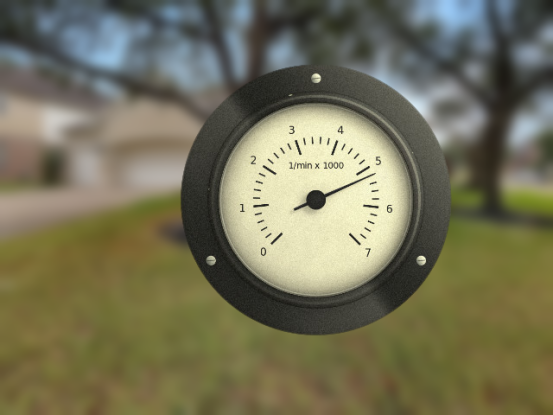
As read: 5200rpm
